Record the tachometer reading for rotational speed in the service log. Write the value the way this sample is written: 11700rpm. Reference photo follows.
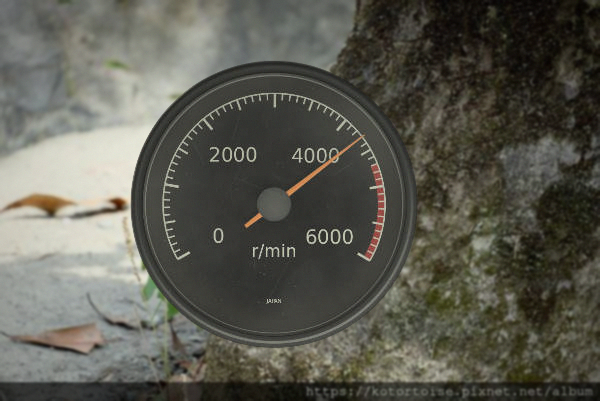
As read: 4300rpm
